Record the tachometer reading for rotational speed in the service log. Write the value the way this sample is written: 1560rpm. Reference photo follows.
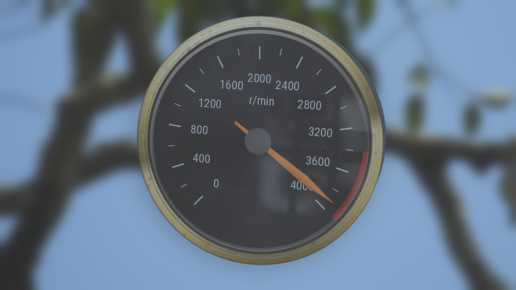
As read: 3900rpm
